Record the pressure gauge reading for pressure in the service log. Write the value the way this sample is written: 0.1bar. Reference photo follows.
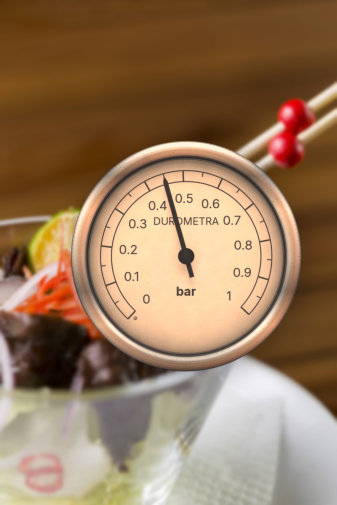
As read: 0.45bar
